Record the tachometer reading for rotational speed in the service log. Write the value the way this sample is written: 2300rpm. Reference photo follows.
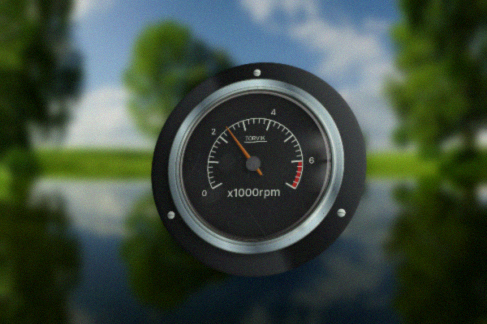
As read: 2400rpm
